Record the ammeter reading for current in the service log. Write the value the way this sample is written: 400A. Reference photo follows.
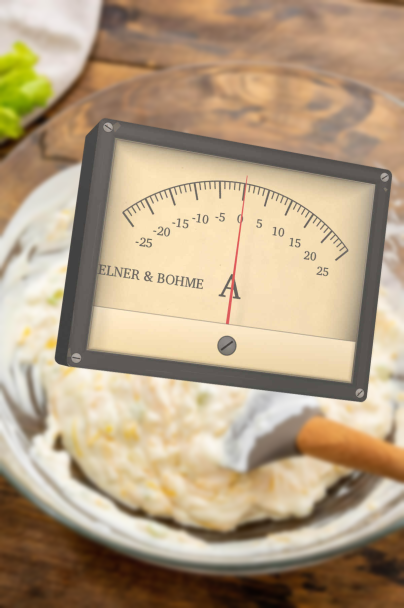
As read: 0A
